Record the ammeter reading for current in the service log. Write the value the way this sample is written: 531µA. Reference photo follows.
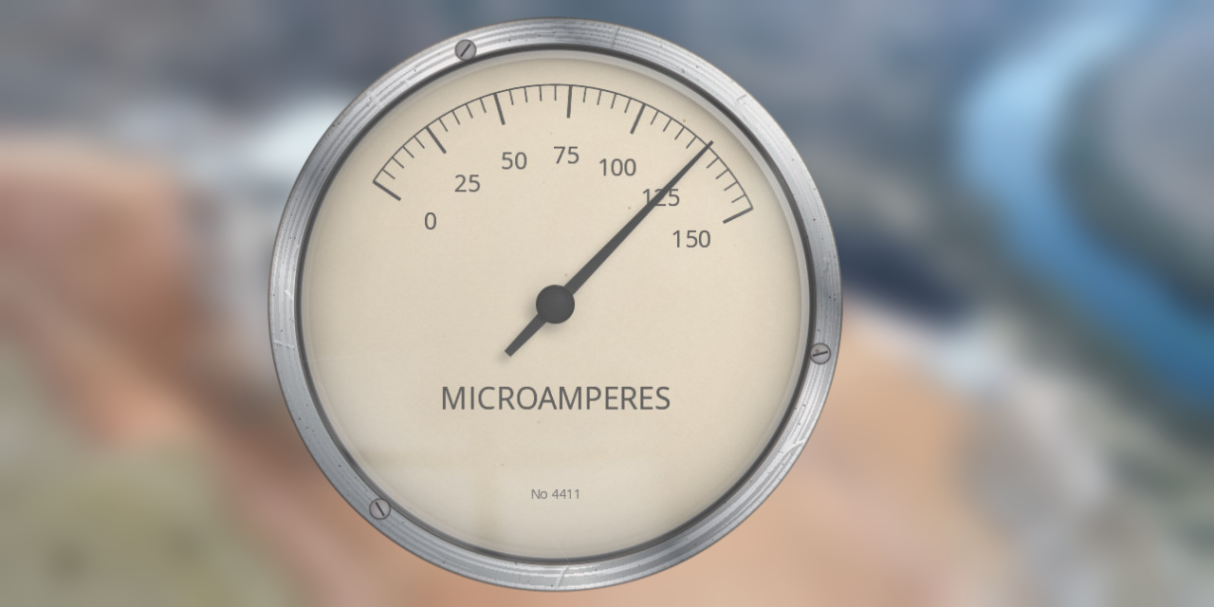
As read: 125µA
